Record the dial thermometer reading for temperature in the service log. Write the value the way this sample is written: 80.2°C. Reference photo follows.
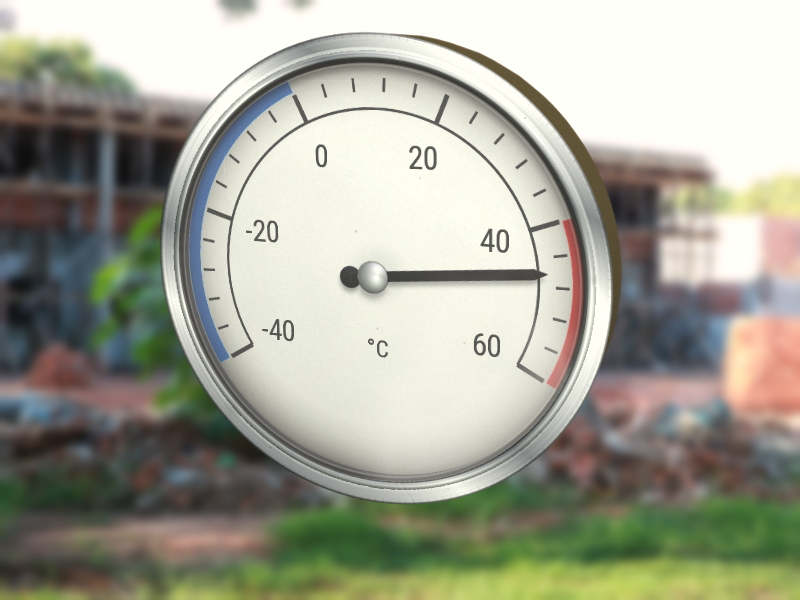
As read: 46°C
